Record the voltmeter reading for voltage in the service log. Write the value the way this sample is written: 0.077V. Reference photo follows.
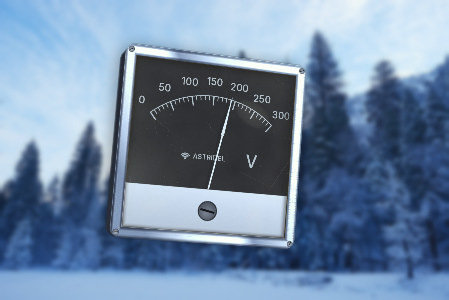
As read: 190V
